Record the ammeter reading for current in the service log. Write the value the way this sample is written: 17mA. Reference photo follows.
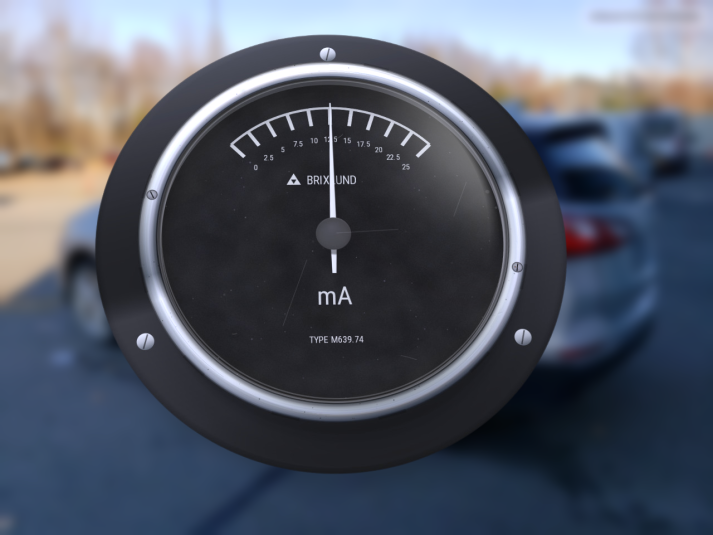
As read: 12.5mA
